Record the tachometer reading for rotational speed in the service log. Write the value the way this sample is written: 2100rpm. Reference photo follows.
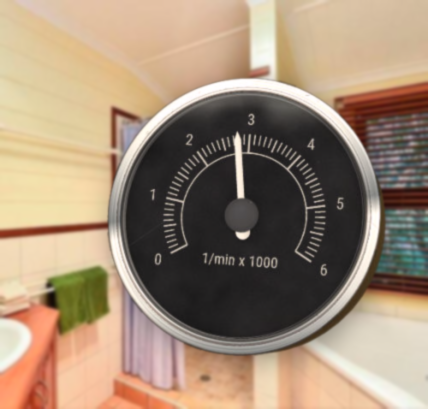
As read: 2800rpm
